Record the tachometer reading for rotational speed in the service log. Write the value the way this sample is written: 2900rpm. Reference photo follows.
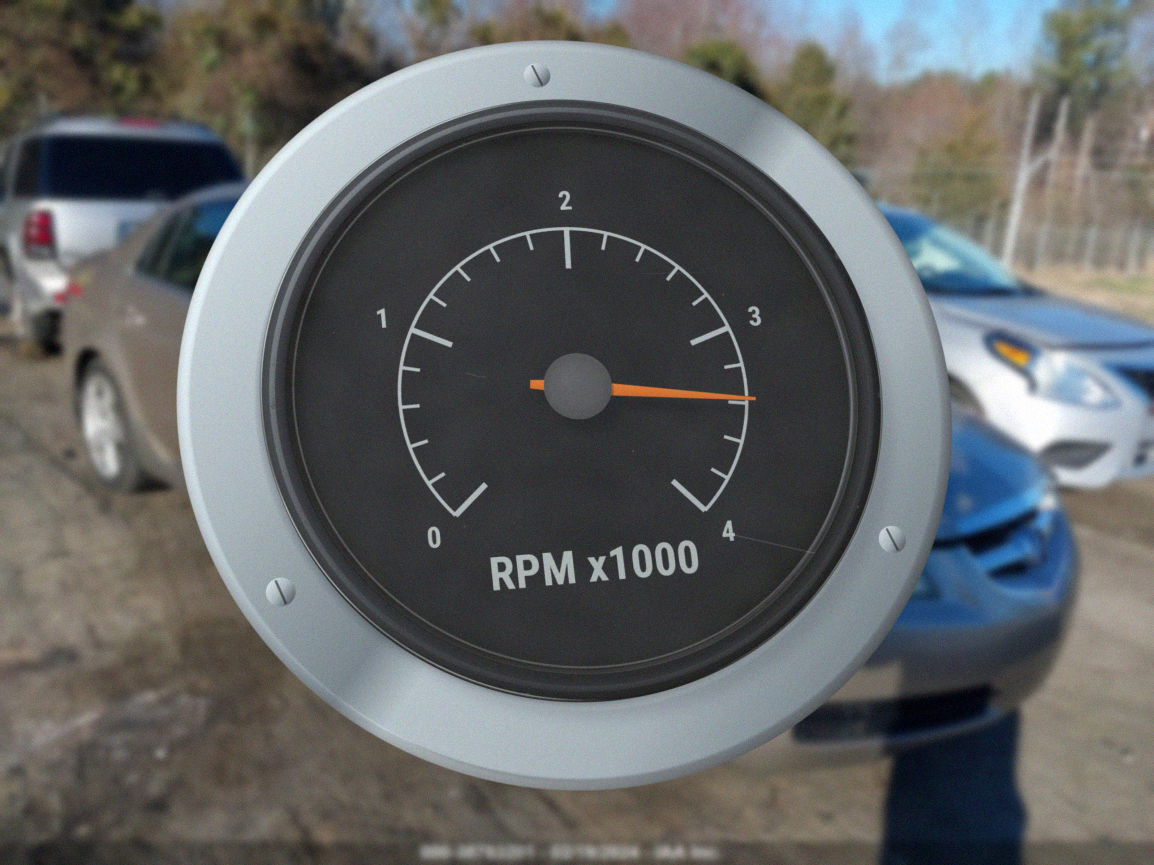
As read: 3400rpm
